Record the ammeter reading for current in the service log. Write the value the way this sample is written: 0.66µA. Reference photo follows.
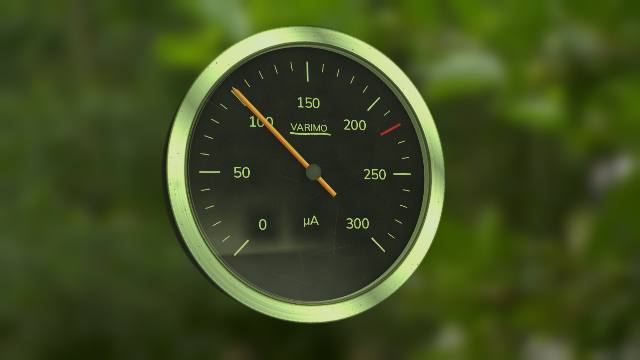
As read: 100µA
